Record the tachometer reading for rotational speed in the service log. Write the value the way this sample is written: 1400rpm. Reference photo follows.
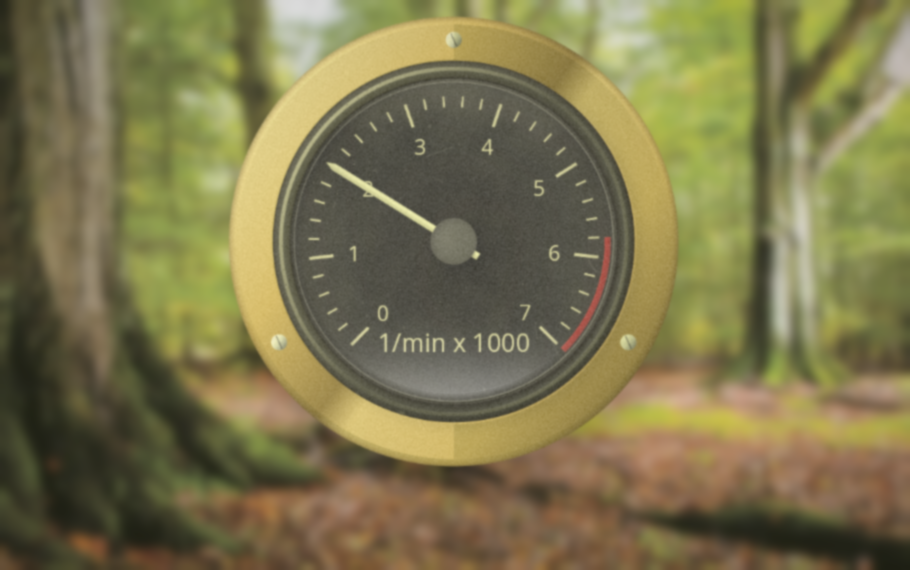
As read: 2000rpm
